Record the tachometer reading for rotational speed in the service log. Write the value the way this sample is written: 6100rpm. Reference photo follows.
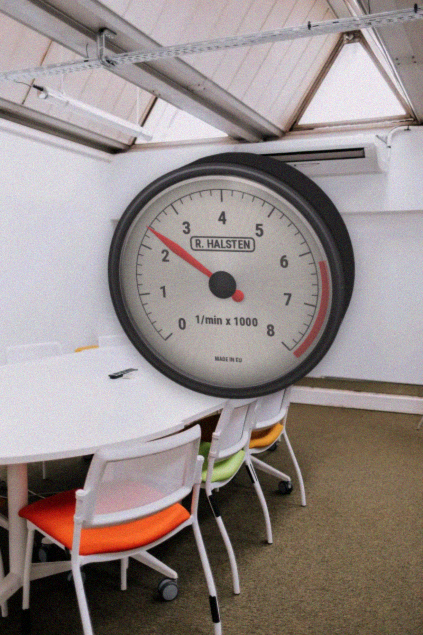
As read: 2400rpm
